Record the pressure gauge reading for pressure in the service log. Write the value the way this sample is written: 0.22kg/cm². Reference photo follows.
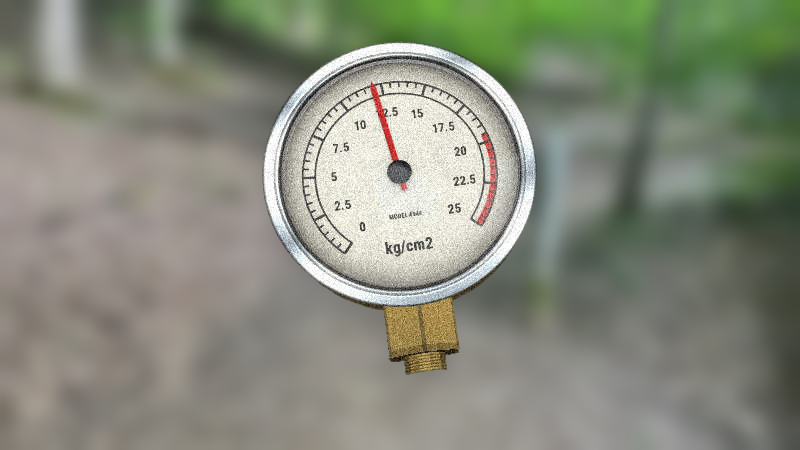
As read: 12kg/cm²
